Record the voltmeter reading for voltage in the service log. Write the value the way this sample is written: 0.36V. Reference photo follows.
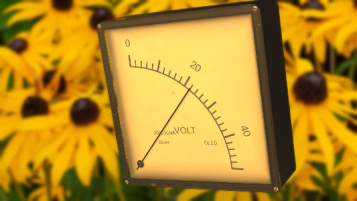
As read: 22V
